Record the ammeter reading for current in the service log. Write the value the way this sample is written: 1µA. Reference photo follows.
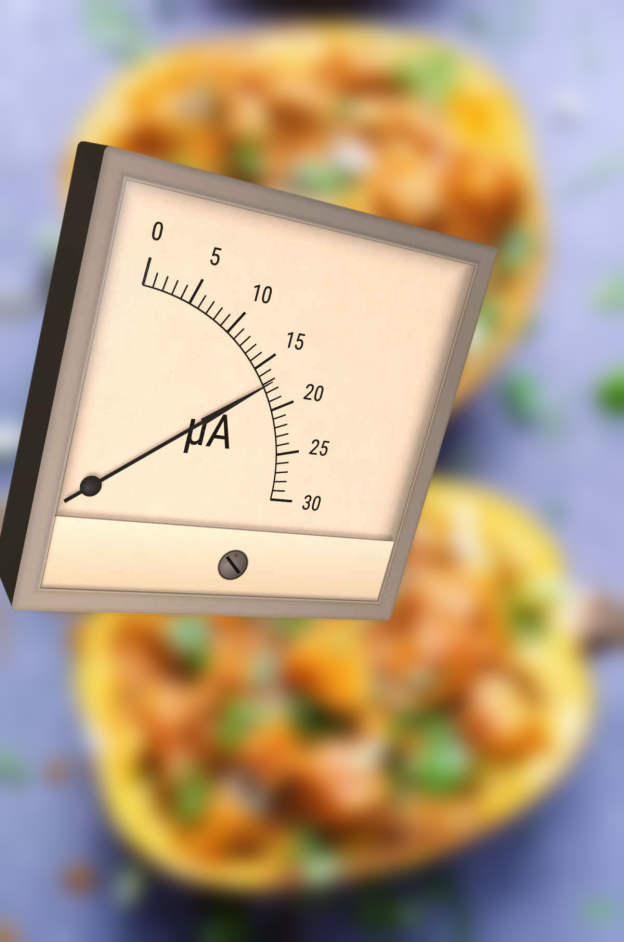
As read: 17µA
